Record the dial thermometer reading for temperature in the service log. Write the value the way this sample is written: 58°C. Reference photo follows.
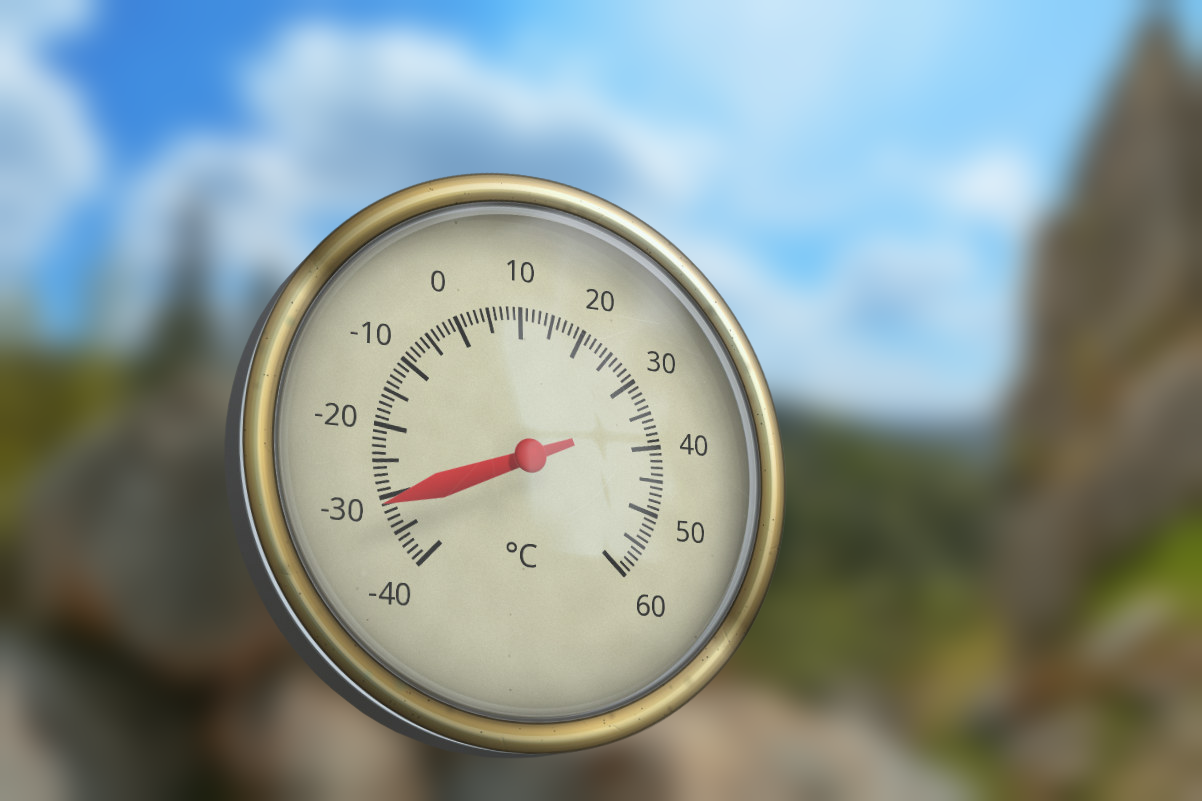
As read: -31°C
